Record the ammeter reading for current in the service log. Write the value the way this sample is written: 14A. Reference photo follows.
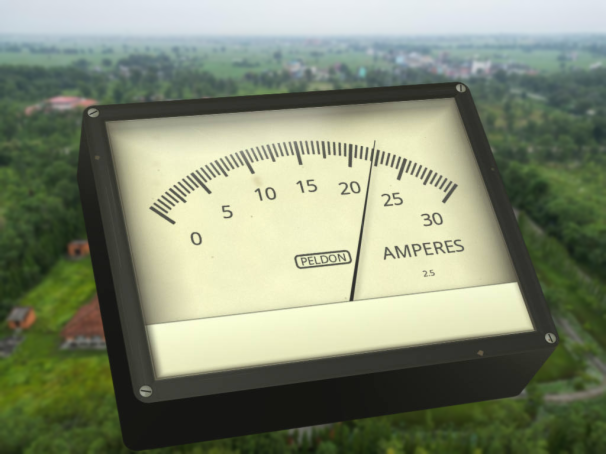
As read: 22A
